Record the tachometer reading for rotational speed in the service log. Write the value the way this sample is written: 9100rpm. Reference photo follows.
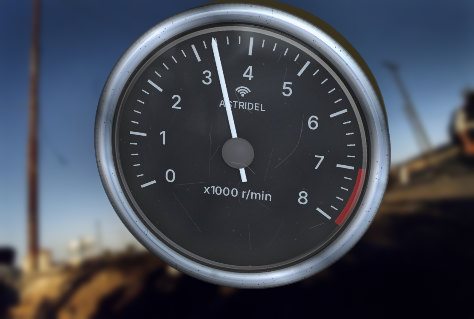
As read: 3400rpm
